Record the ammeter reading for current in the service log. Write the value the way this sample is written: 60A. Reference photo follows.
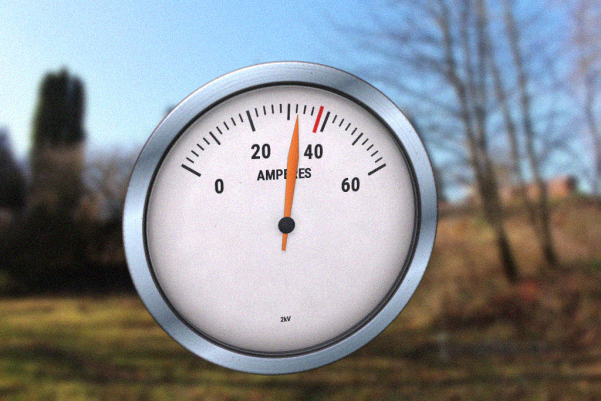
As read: 32A
